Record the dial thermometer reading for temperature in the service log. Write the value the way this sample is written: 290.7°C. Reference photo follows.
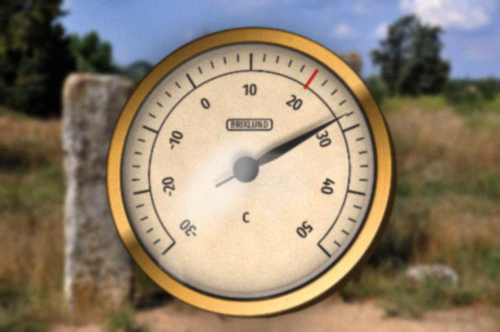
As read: 28°C
